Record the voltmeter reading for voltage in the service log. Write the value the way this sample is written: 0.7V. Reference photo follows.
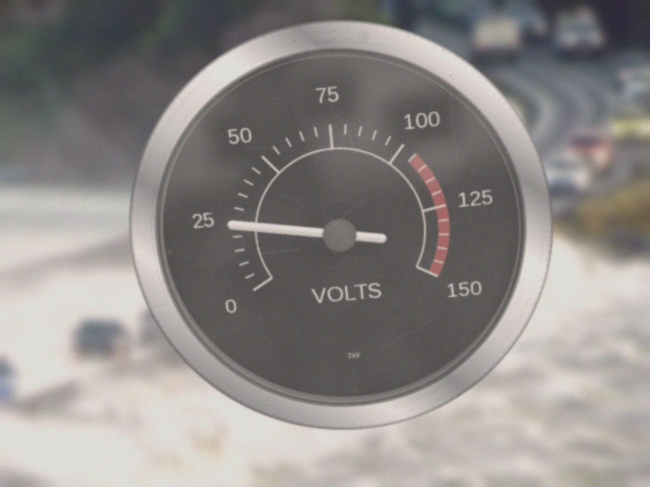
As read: 25V
